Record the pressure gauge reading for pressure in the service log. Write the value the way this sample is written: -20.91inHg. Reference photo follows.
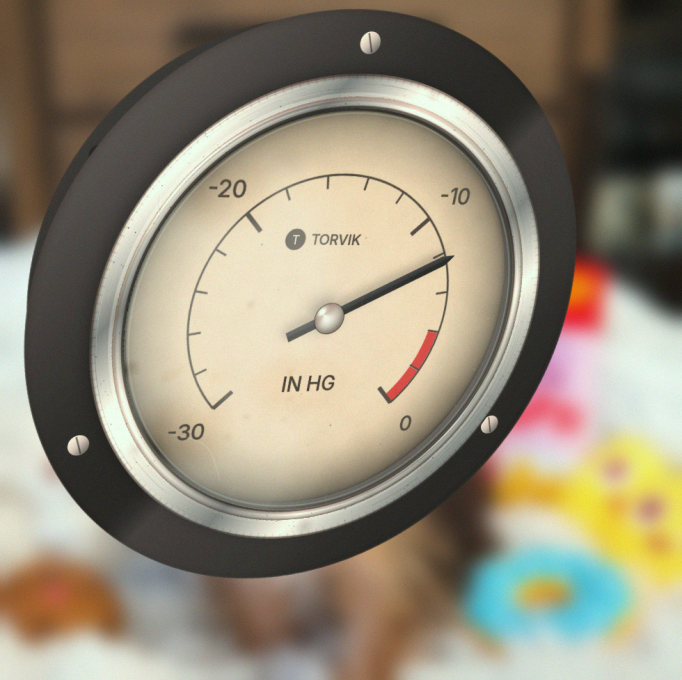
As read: -8inHg
